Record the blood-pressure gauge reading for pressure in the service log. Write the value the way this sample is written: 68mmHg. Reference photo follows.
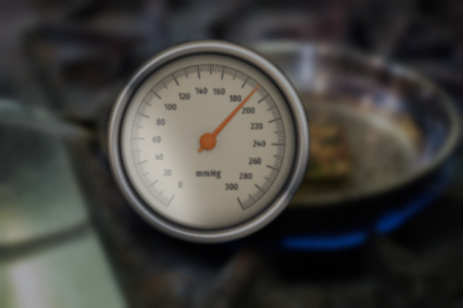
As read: 190mmHg
